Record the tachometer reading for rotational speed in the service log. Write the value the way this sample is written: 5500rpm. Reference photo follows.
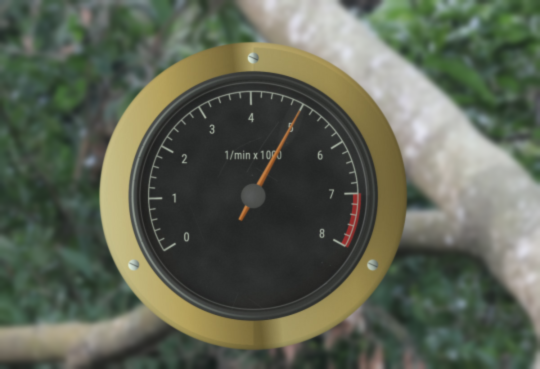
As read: 5000rpm
